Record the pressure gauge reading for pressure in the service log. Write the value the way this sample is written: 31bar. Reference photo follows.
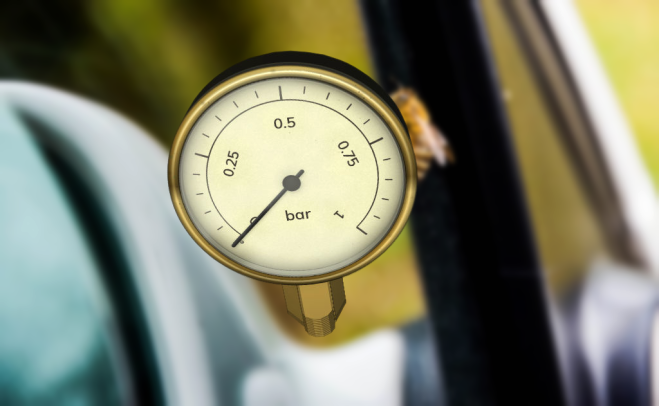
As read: 0bar
